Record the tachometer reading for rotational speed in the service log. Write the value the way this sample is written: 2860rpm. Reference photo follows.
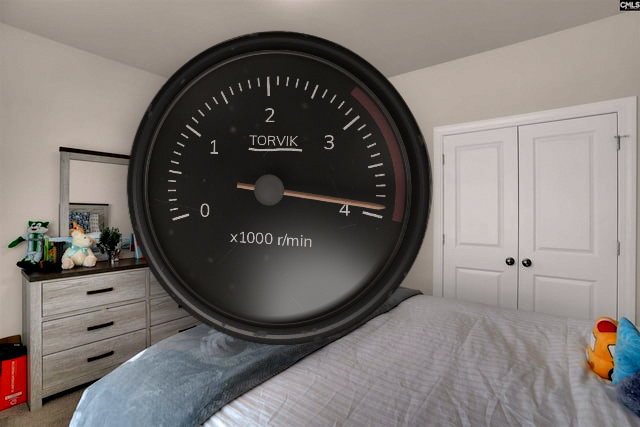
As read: 3900rpm
